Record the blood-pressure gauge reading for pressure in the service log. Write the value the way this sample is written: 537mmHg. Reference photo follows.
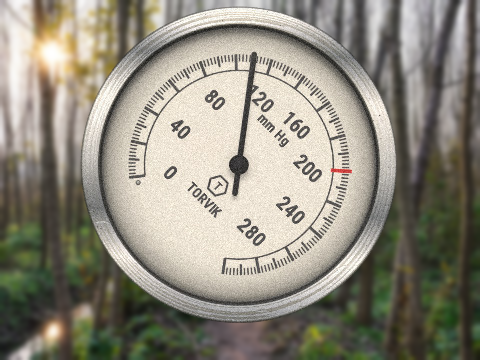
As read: 110mmHg
